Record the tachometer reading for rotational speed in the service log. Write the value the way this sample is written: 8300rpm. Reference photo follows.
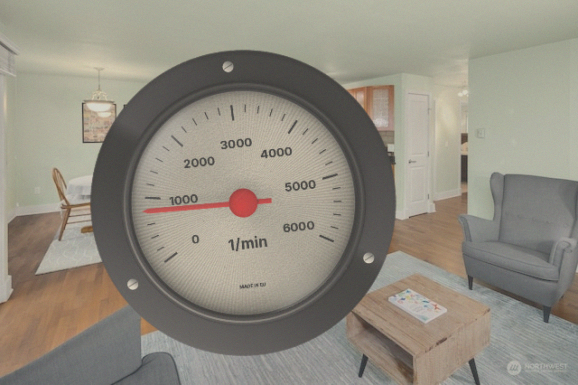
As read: 800rpm
